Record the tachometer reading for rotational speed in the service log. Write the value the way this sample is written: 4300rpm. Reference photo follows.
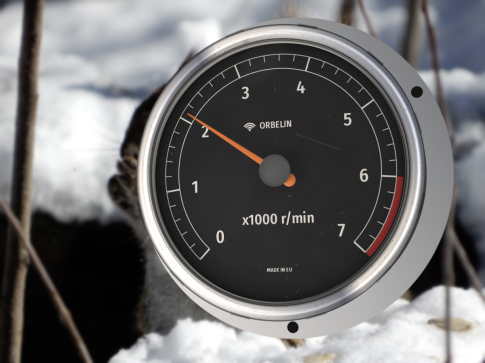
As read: 2100rpm
